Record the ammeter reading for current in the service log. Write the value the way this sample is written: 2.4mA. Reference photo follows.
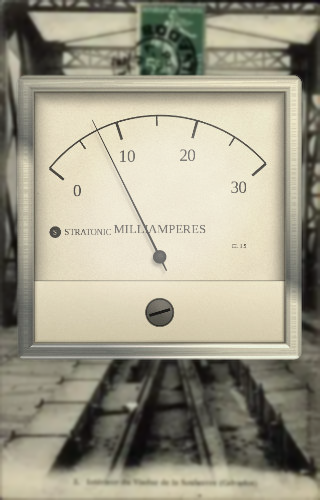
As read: 7.5mA
